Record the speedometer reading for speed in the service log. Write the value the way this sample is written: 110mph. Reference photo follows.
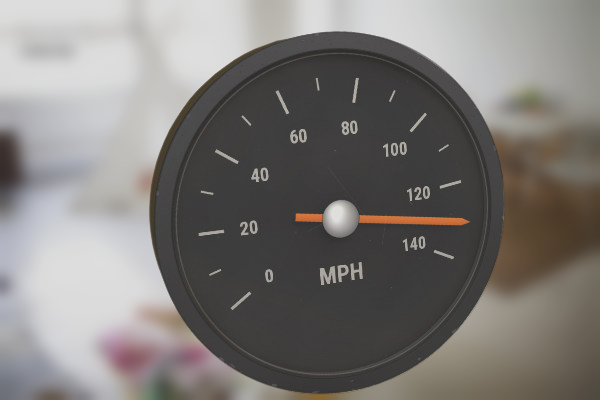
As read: 130mph
